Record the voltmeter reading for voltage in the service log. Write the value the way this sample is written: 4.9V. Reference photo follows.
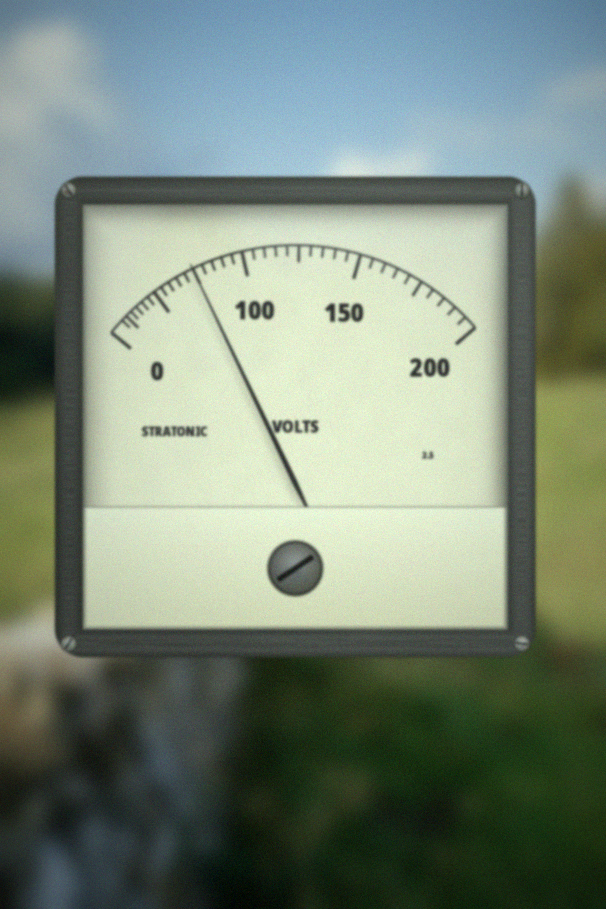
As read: 75V
